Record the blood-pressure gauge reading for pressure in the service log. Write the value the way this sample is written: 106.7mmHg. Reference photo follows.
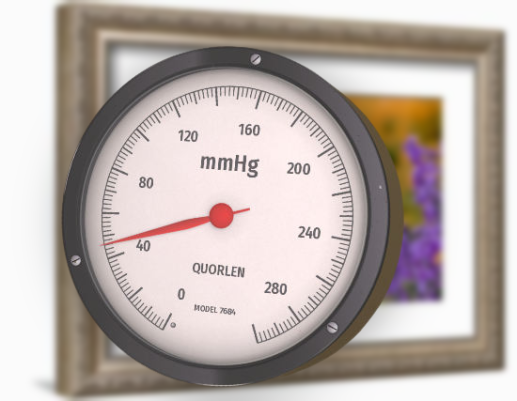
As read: 46mmHg
